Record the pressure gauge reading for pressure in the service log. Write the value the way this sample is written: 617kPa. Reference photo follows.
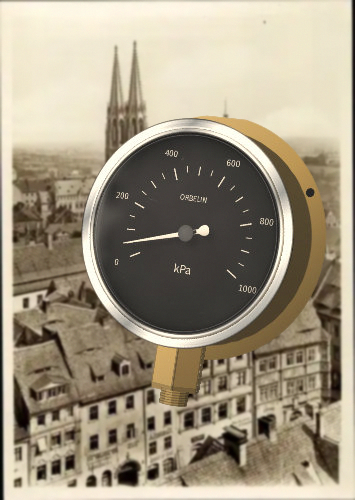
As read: 50kPa
